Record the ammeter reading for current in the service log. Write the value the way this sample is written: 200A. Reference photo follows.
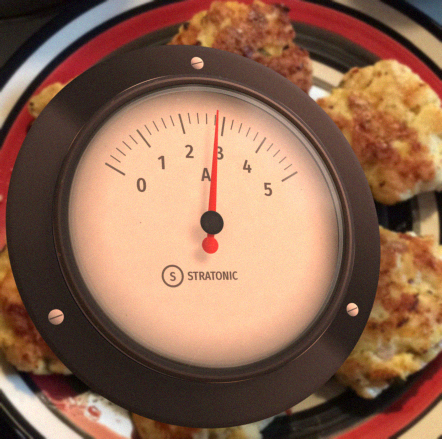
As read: 2.8A
